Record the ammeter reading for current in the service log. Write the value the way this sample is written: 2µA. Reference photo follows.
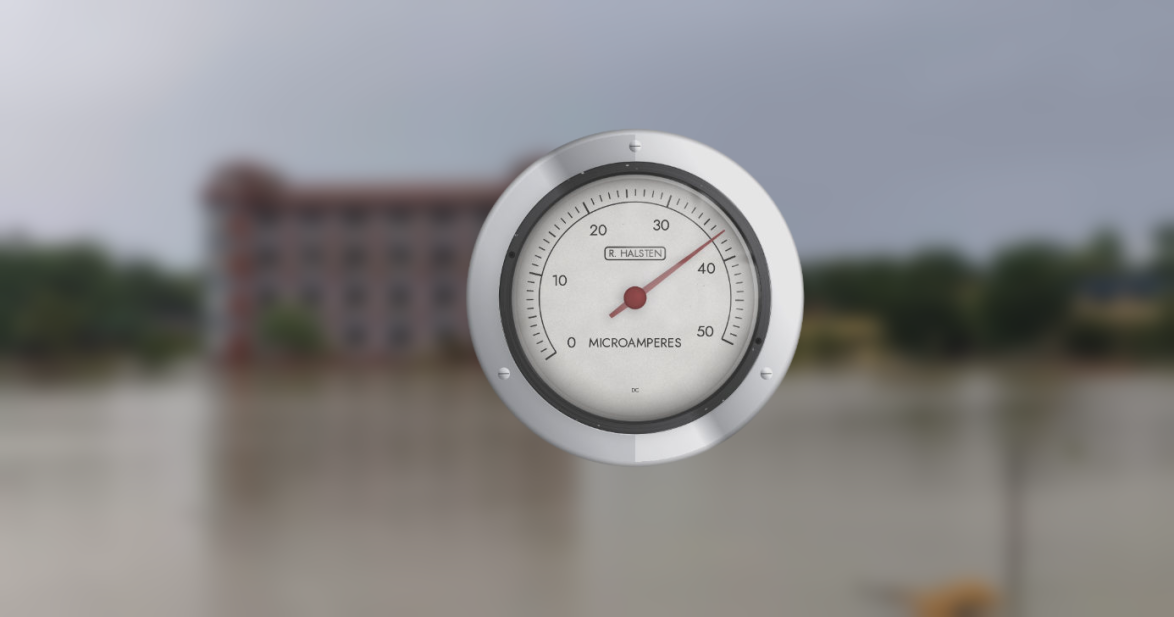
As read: 37µA
